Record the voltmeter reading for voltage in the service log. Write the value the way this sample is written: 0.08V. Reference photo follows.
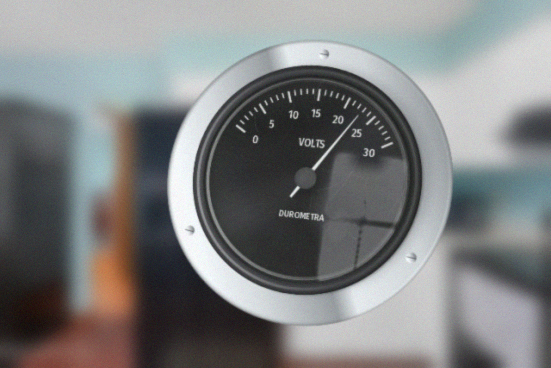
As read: 23V
